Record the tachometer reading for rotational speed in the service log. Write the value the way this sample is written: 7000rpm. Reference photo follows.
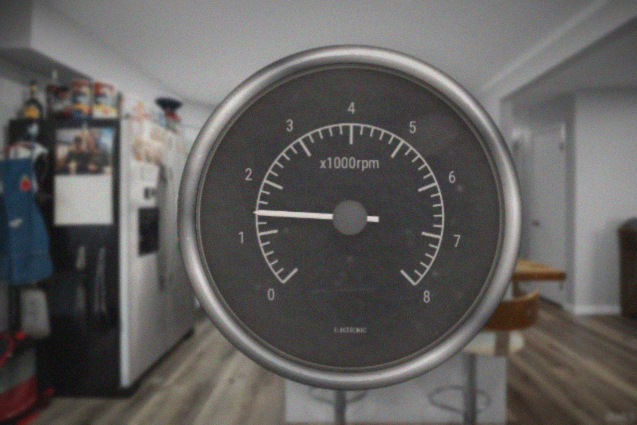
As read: 1400rpm
